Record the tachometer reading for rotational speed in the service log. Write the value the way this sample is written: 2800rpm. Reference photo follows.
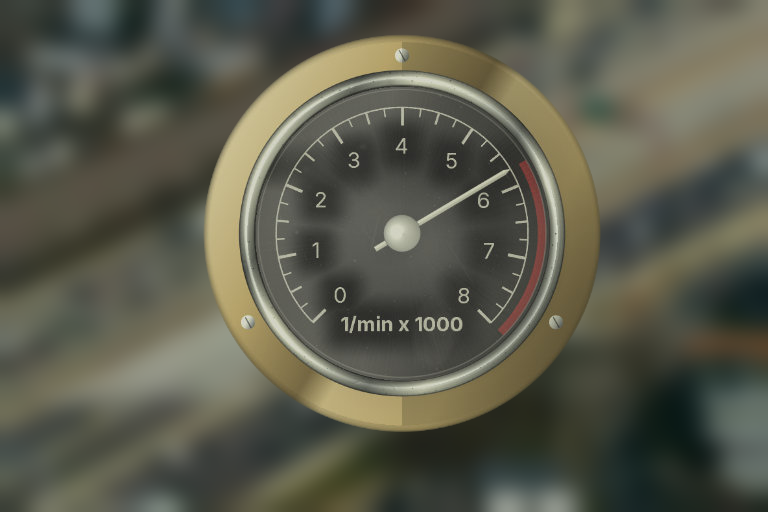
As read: 5750rpm
